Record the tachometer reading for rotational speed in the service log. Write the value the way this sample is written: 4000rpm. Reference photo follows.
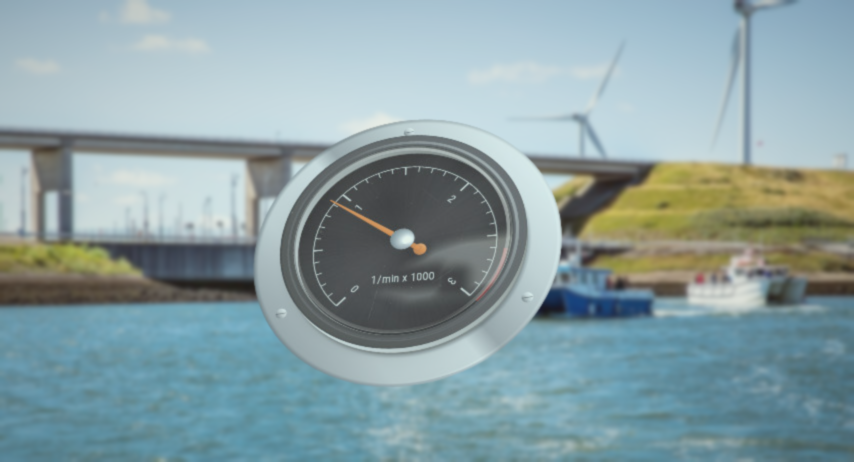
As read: 900rpm
